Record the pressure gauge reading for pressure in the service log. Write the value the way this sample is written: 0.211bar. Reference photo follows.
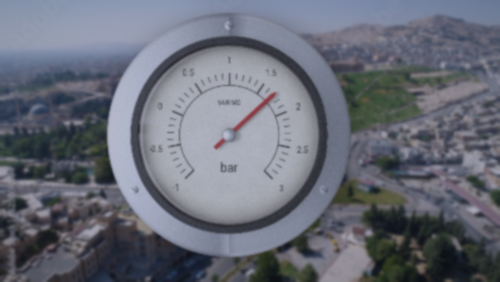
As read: 1.7bar
